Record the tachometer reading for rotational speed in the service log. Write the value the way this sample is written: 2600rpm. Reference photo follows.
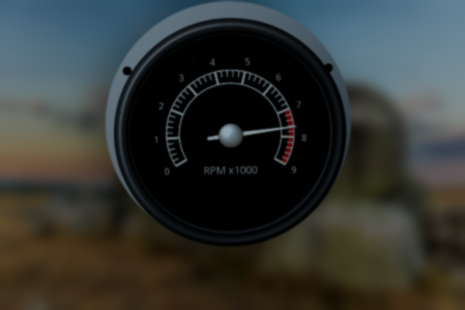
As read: 7600rpm
